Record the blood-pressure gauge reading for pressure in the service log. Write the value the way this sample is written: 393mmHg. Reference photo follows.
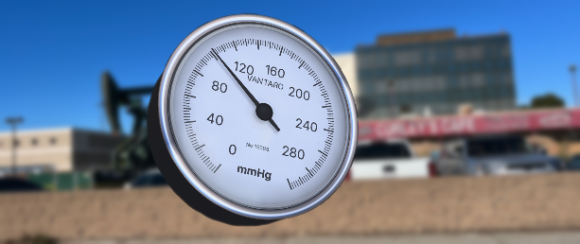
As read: 100mmHg
